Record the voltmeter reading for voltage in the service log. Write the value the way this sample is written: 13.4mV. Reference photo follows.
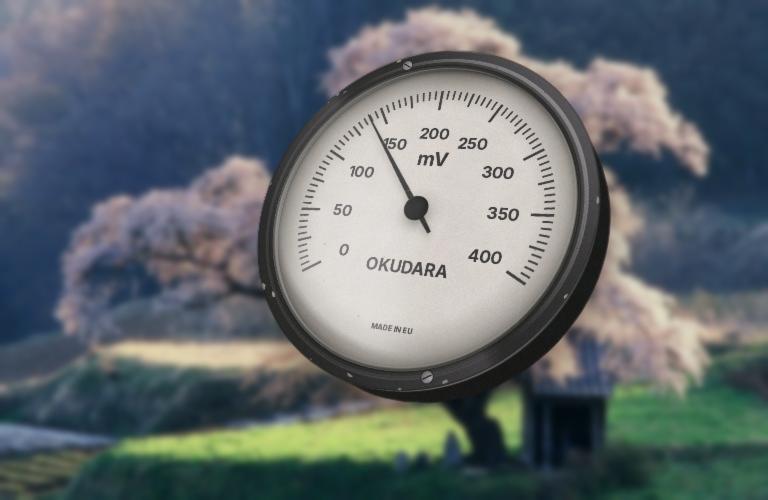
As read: 140mV
